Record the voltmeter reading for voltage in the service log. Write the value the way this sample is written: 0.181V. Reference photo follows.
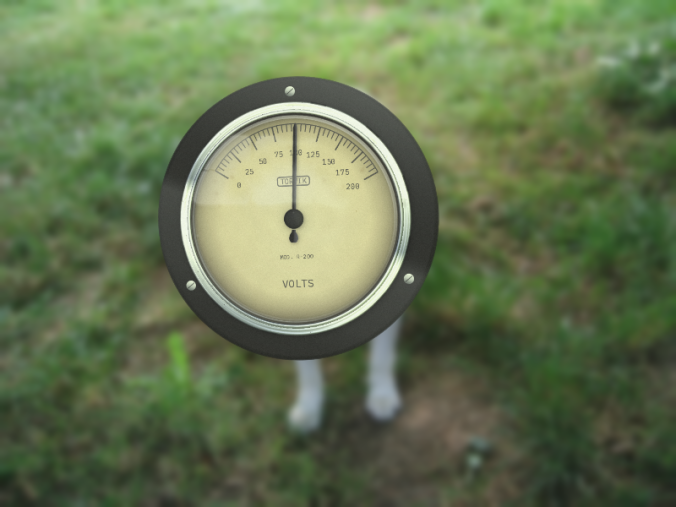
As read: 100V
